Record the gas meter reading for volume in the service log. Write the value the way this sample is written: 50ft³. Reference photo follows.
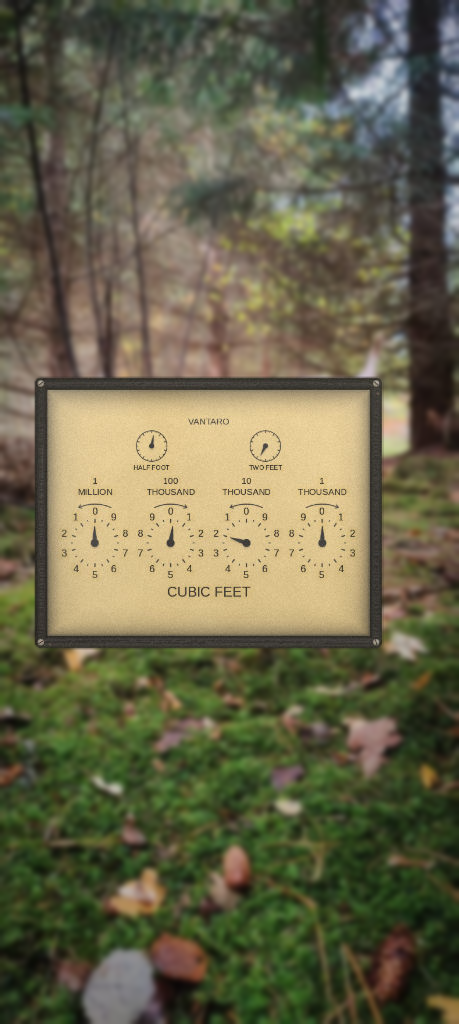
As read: 2000ft³
